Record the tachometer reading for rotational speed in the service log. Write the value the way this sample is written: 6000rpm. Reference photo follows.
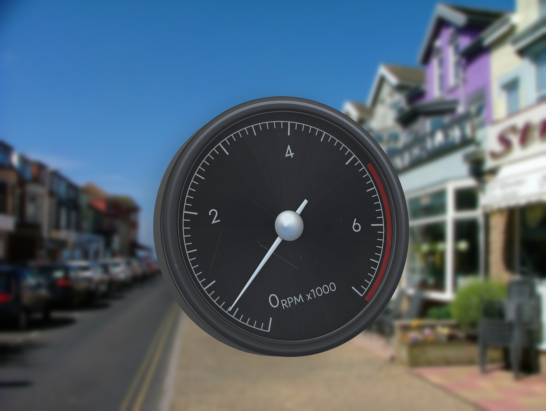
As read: 600rpm
